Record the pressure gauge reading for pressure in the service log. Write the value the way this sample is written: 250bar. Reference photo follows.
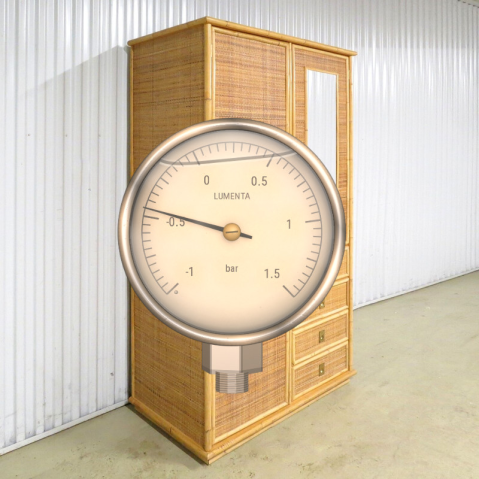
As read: -0.45bar
